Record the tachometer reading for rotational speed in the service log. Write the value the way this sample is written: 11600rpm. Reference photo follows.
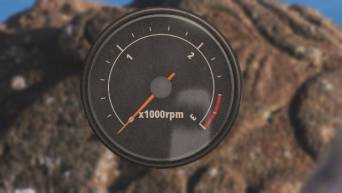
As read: 0rpm
